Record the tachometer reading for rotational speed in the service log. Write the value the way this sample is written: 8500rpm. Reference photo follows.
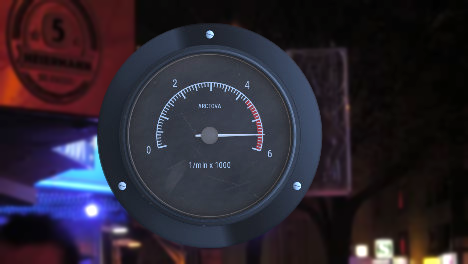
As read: 5500rpm
